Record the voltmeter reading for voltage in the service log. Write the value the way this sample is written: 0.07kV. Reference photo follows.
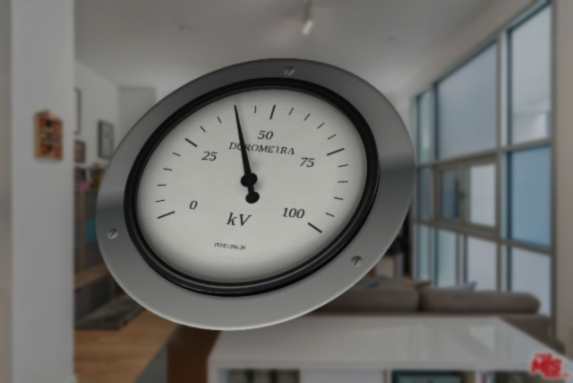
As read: 40kV
